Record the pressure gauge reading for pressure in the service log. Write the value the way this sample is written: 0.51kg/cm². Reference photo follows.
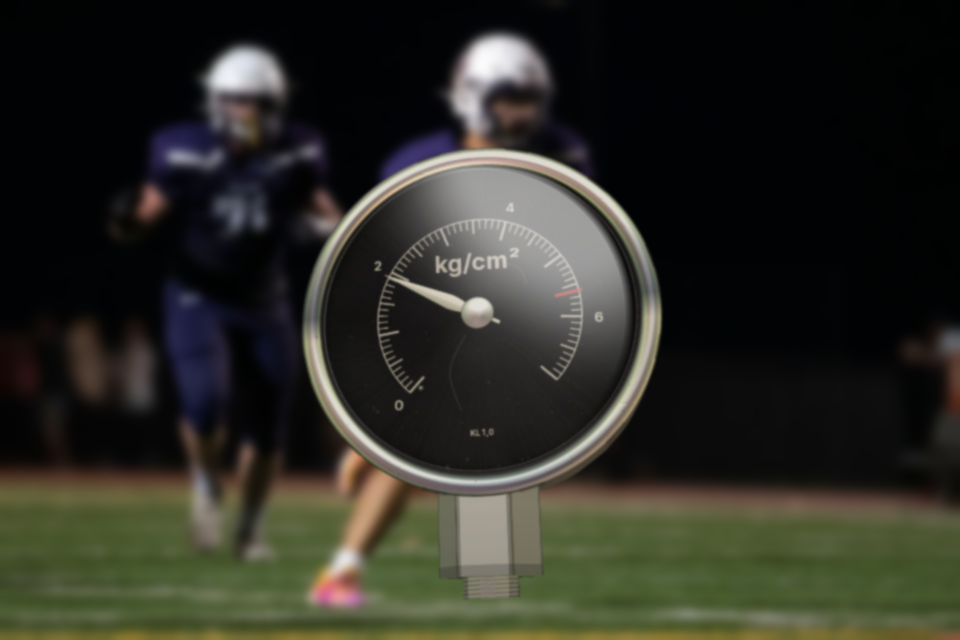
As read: 1.9kg/cm²
